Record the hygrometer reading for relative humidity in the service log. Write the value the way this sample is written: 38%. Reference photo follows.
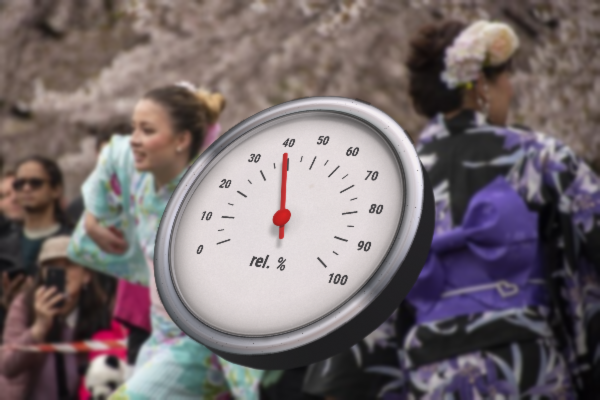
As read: 40%
